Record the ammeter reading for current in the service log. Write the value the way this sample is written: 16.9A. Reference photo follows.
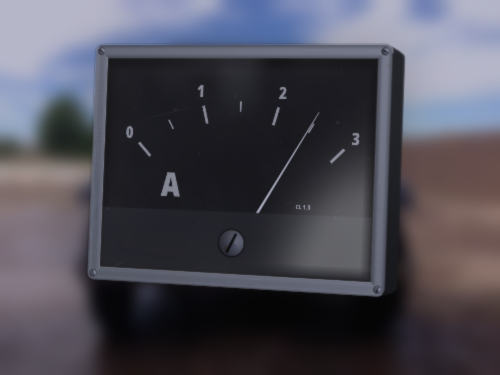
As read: 2.5A
